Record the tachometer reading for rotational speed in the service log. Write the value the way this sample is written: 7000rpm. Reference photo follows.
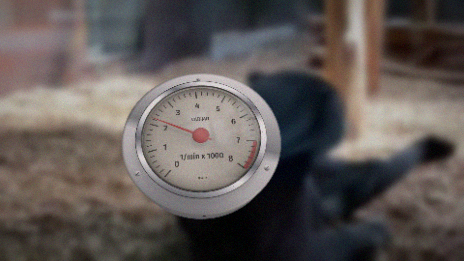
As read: 2200rpm
